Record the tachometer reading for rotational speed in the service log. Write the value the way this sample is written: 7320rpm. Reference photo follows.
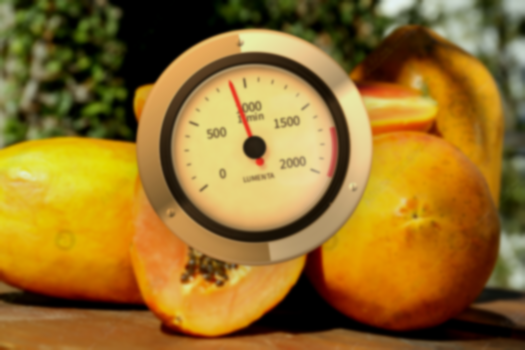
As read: 900rpm
